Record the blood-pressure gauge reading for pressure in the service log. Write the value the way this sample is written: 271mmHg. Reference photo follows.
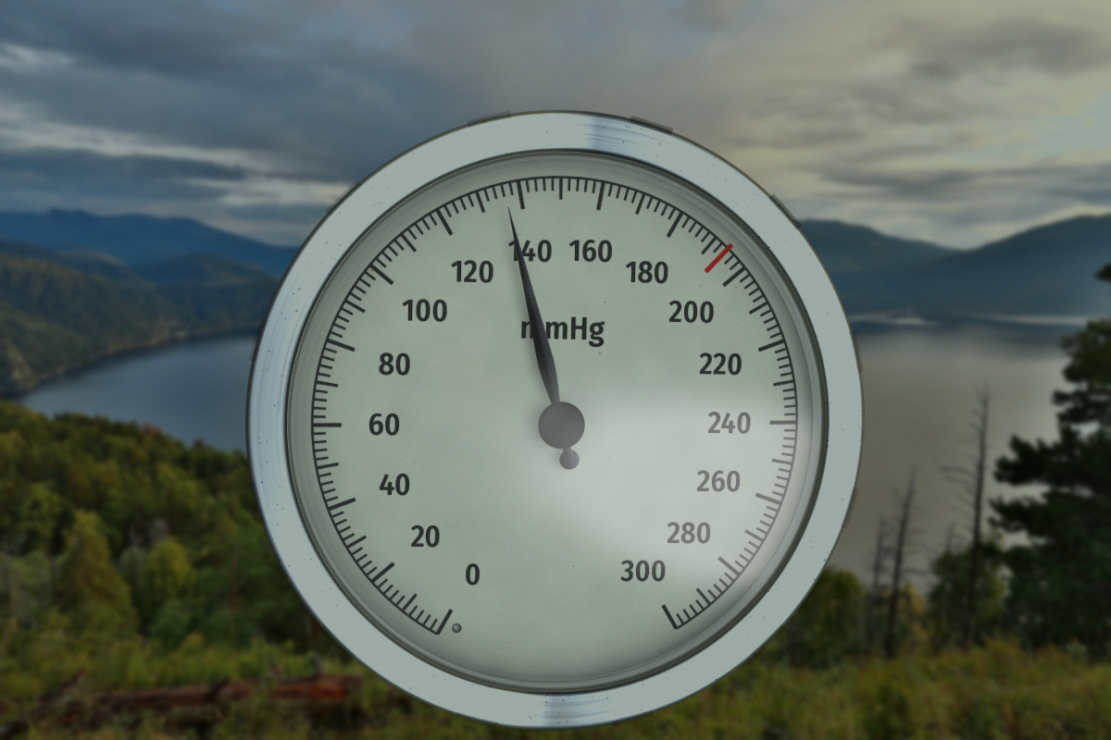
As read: 136mmHg
